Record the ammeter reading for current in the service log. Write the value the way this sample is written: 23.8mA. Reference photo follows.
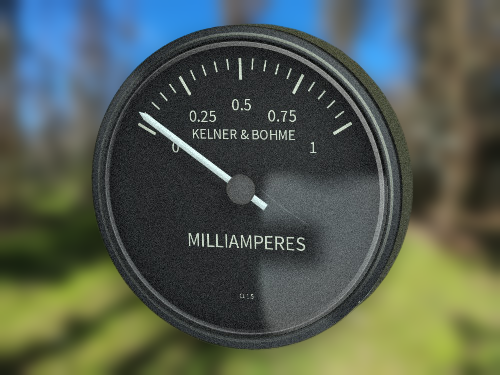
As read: 0.05mA
